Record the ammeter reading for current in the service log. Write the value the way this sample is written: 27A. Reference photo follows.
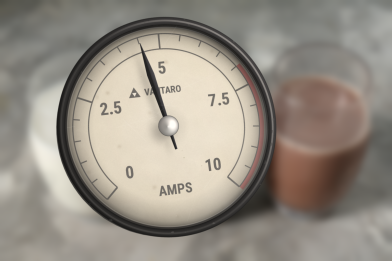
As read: 4.5A
